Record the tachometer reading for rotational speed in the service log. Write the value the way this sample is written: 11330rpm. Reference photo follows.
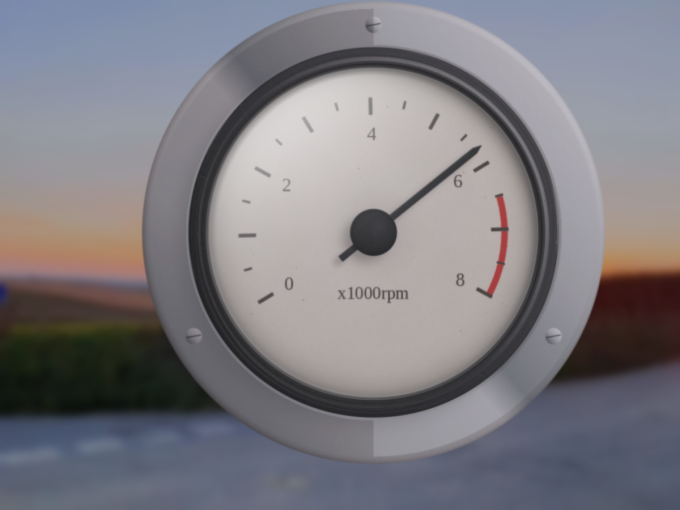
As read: 5750rpm
